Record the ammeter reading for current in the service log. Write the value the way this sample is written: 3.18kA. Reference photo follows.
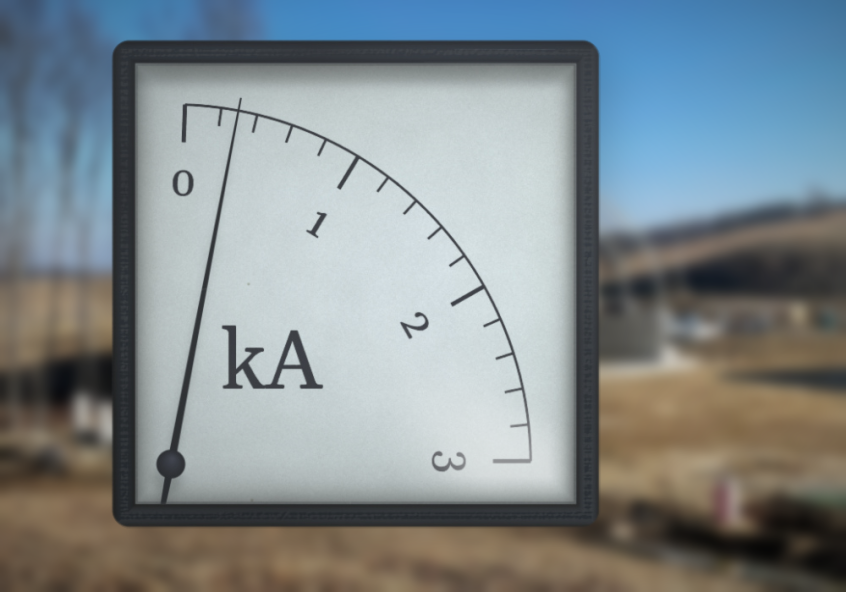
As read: 0.3kA
